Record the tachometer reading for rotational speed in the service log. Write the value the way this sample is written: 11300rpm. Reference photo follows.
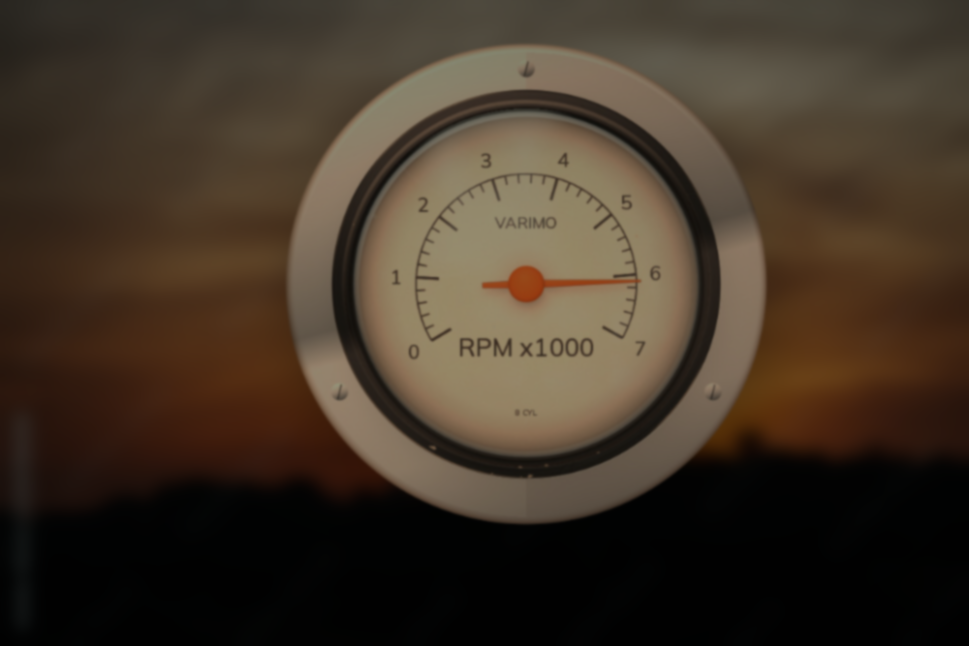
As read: 6100rpm
